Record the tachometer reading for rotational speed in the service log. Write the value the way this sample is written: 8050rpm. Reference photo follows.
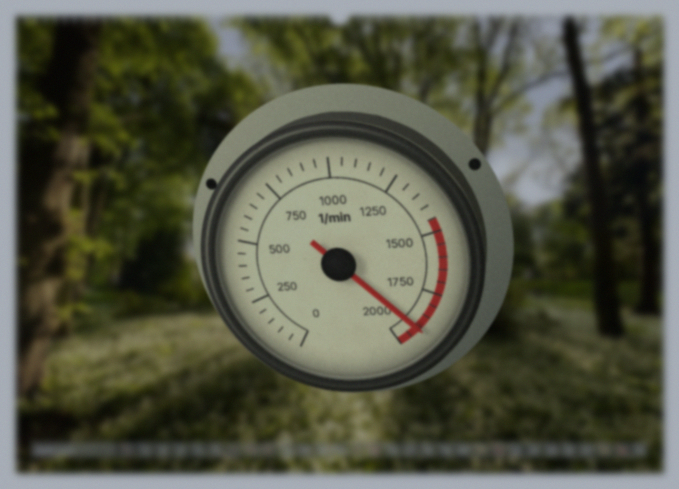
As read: 1900rpm
